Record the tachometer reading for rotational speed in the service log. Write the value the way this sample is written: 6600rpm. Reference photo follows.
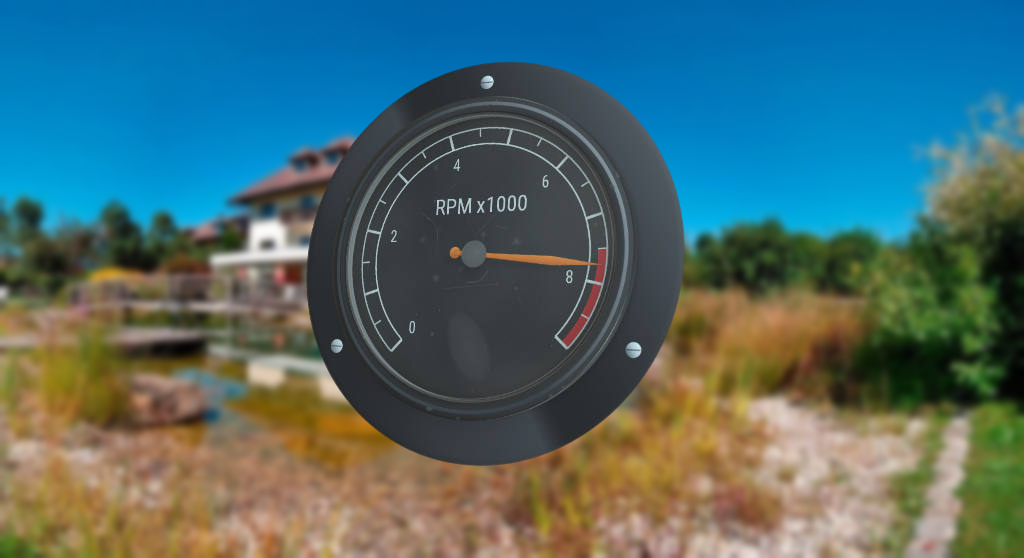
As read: 7750rpm
